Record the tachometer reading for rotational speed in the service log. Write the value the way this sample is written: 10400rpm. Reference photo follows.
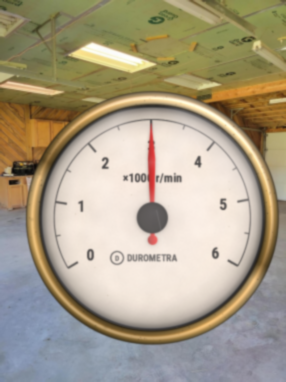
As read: 3000rpm
